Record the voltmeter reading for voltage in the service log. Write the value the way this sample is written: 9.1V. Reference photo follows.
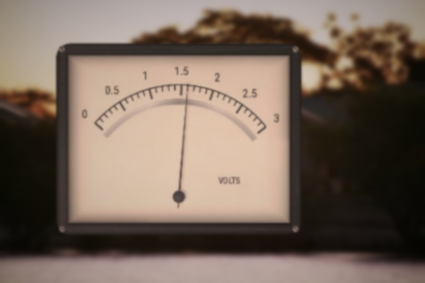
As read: 1.6V
